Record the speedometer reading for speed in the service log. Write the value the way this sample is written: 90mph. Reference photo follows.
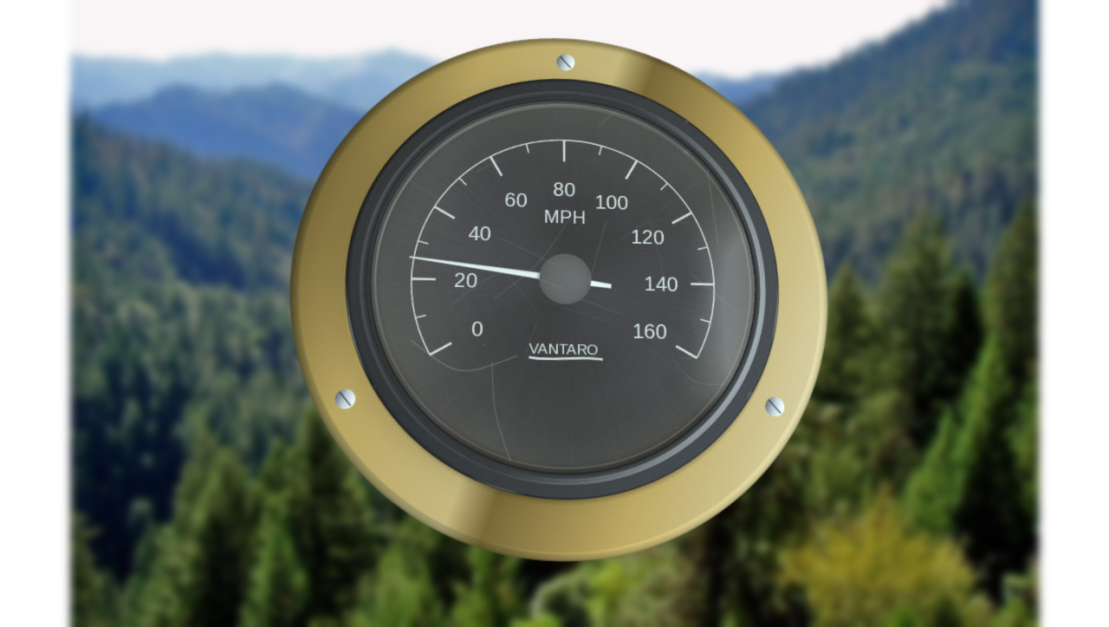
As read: 25mph
